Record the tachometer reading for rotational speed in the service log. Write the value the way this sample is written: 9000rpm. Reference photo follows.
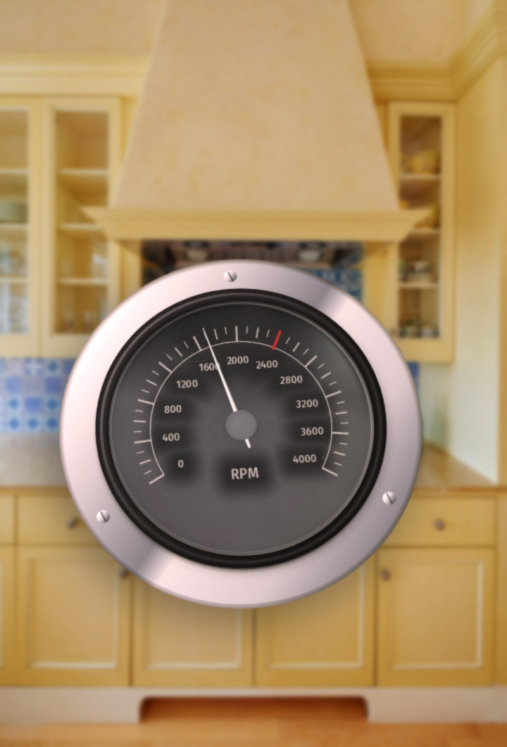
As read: 1700rpm
